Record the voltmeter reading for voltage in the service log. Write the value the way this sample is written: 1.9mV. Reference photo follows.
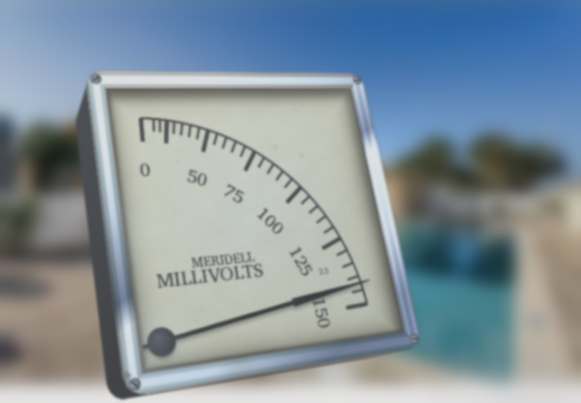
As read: 142.5mV
